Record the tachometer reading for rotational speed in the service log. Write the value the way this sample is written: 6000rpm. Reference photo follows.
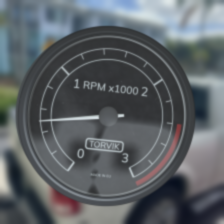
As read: 500rpm
